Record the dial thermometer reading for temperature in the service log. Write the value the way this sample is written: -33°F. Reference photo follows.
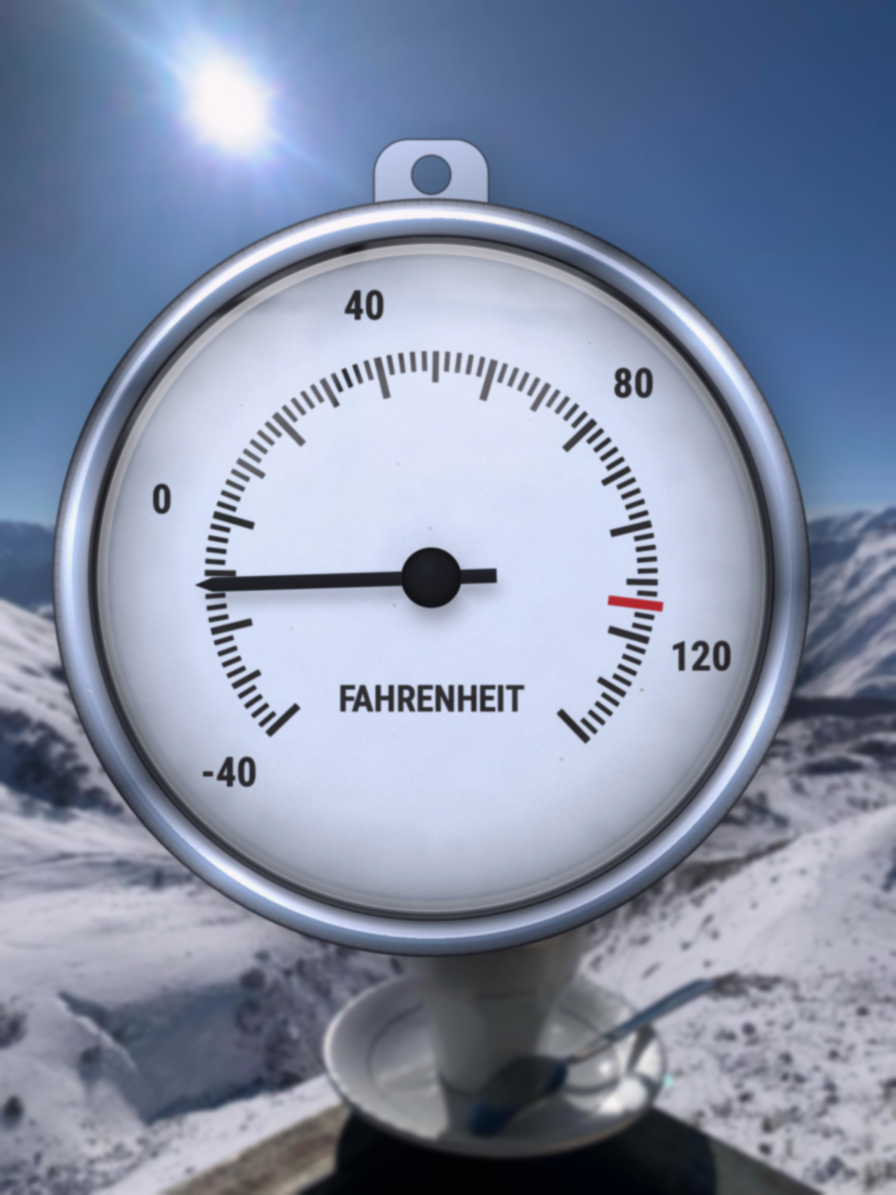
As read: -12°F
